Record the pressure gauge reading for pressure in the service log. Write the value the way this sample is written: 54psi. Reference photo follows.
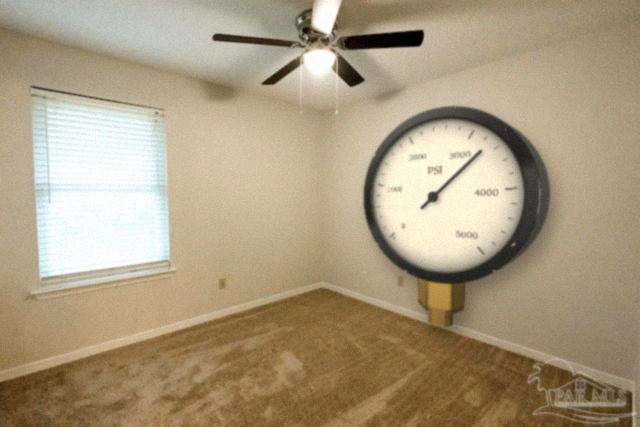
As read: 3300psi
